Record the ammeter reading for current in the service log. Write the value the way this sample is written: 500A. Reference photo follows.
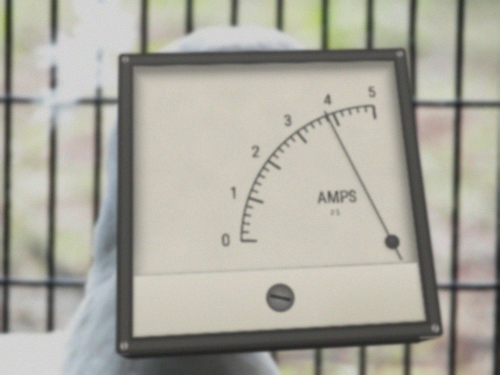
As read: 3.8A
